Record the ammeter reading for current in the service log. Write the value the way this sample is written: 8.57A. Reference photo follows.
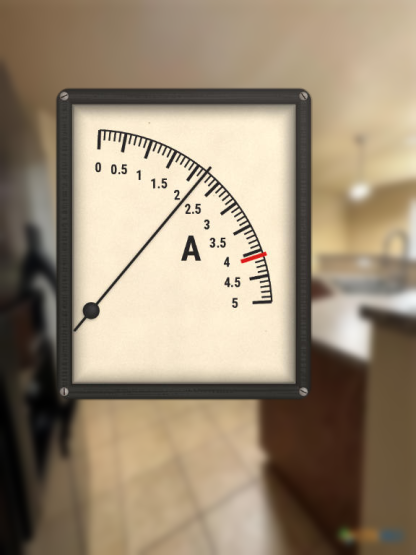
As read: 2.2A
